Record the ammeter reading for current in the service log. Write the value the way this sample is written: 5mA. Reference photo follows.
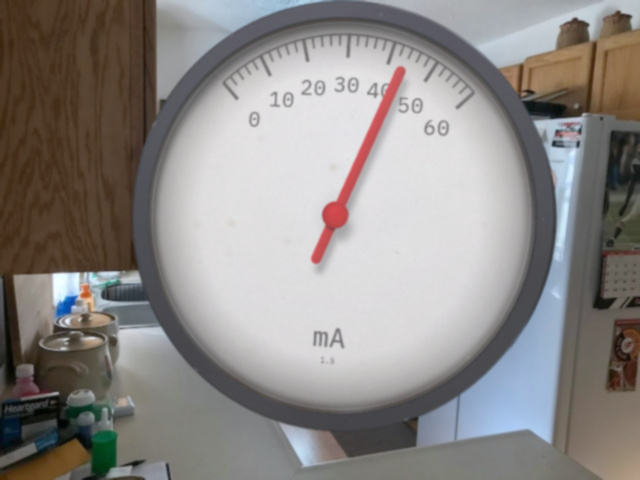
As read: 44mA
